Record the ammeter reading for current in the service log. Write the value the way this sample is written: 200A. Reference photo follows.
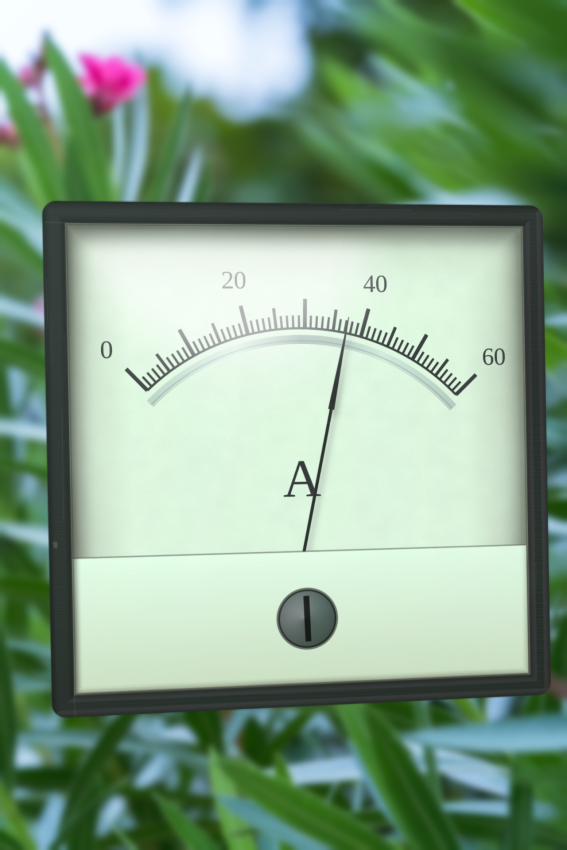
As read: 37A
